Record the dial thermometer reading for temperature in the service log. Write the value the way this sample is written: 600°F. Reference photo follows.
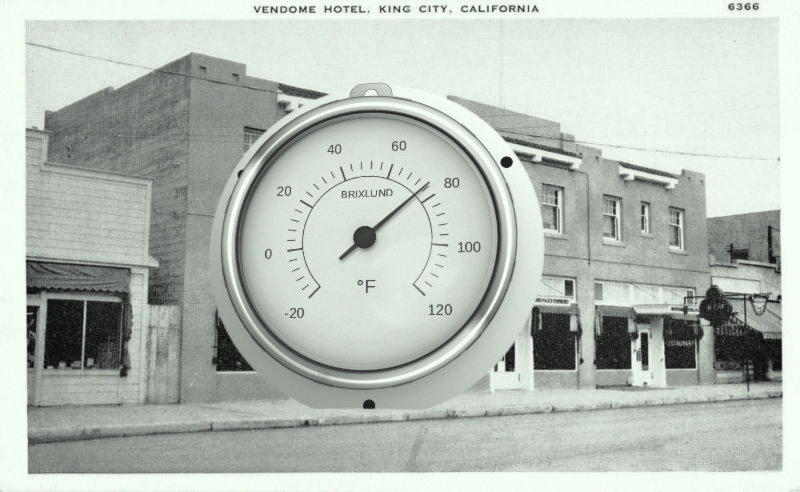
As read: 76°F
